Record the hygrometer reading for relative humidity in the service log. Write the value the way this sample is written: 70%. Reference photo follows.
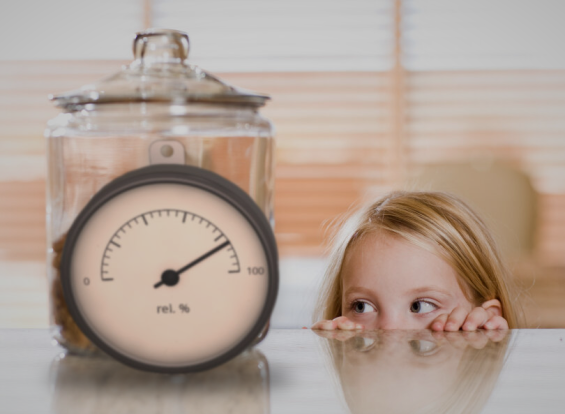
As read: 84%
